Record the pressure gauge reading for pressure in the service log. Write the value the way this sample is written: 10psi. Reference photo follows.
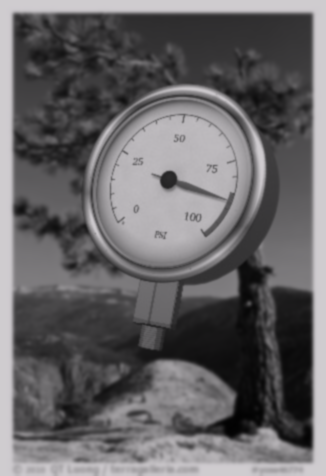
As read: 87.5psi
